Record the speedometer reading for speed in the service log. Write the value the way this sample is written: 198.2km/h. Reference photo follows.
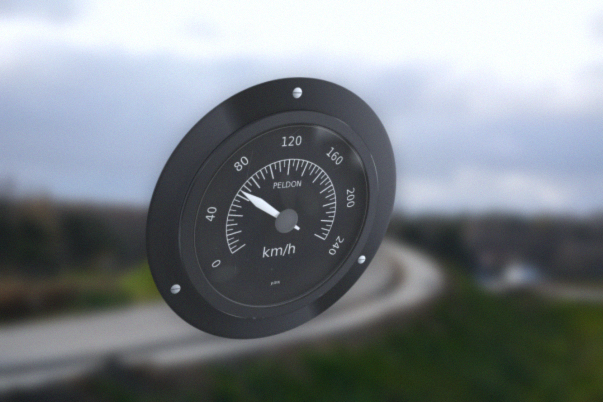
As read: 65km/h
